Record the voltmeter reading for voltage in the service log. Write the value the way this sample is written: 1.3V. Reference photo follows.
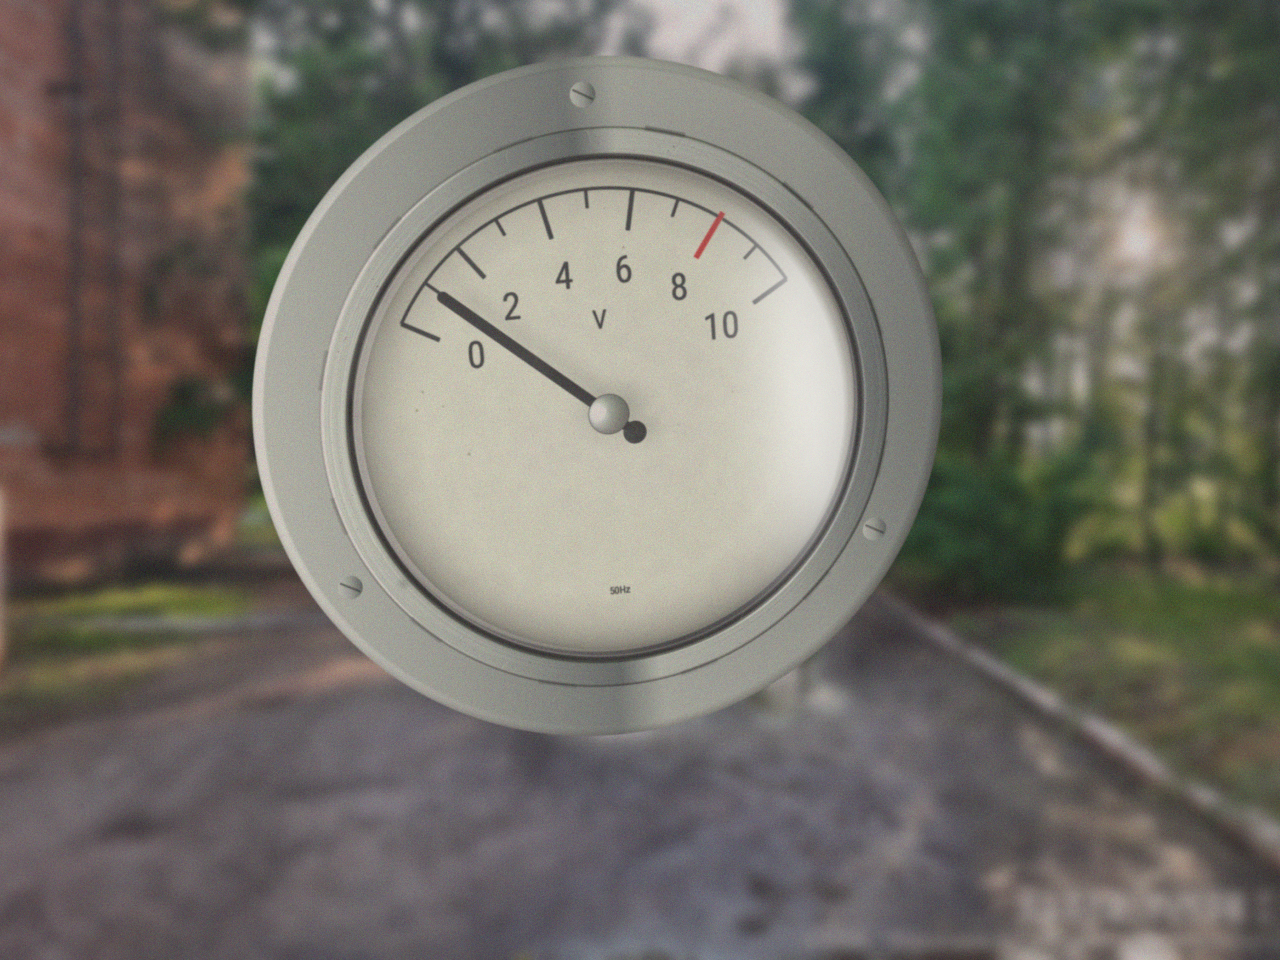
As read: 1V
